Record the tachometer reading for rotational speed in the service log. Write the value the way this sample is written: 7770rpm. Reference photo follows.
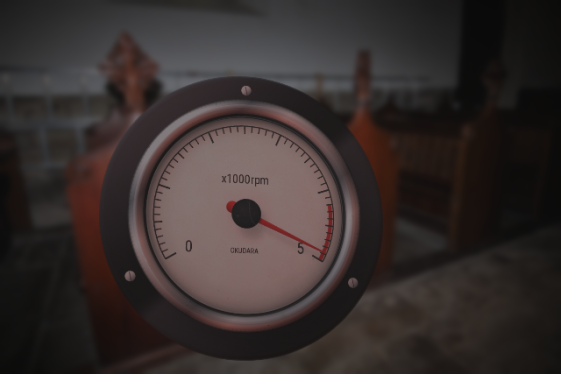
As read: 4900rpm
